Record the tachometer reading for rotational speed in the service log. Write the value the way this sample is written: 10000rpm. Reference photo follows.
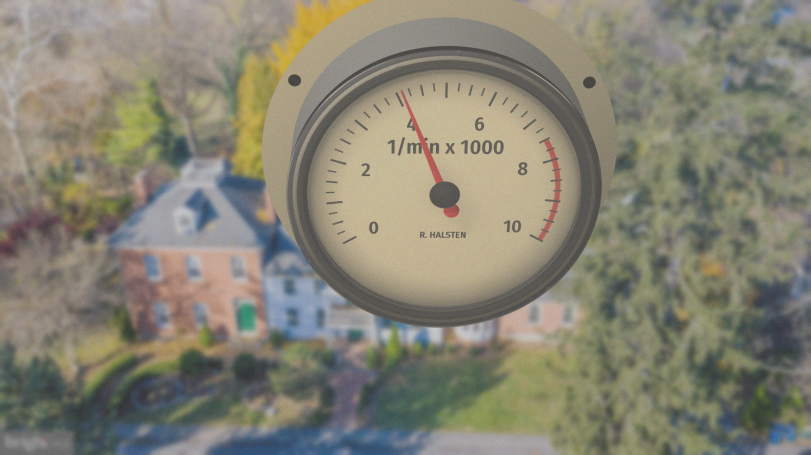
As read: 4125rpm
